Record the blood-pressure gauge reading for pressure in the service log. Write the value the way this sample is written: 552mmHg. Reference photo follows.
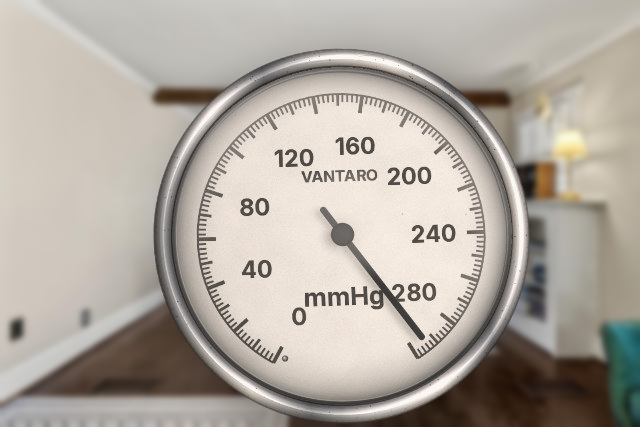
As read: 294mmHg
